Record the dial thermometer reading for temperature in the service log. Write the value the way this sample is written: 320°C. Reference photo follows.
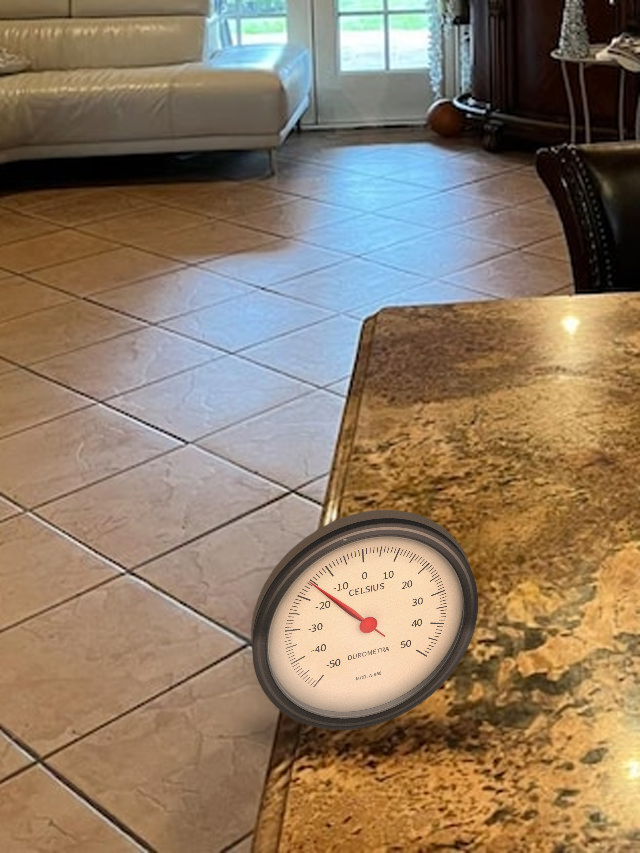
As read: -15°C
